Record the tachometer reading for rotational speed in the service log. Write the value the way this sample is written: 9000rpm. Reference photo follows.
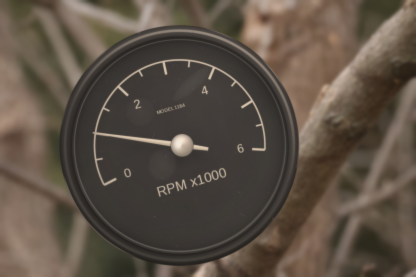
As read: 1000rpm
